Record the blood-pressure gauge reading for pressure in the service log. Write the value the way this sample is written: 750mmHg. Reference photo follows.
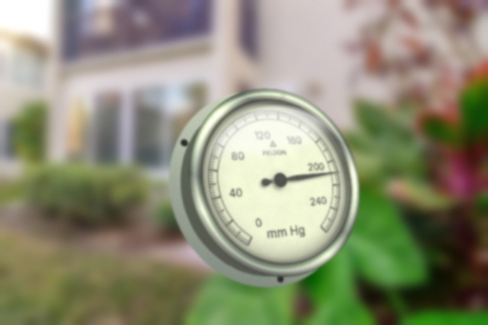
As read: 210mmHg
